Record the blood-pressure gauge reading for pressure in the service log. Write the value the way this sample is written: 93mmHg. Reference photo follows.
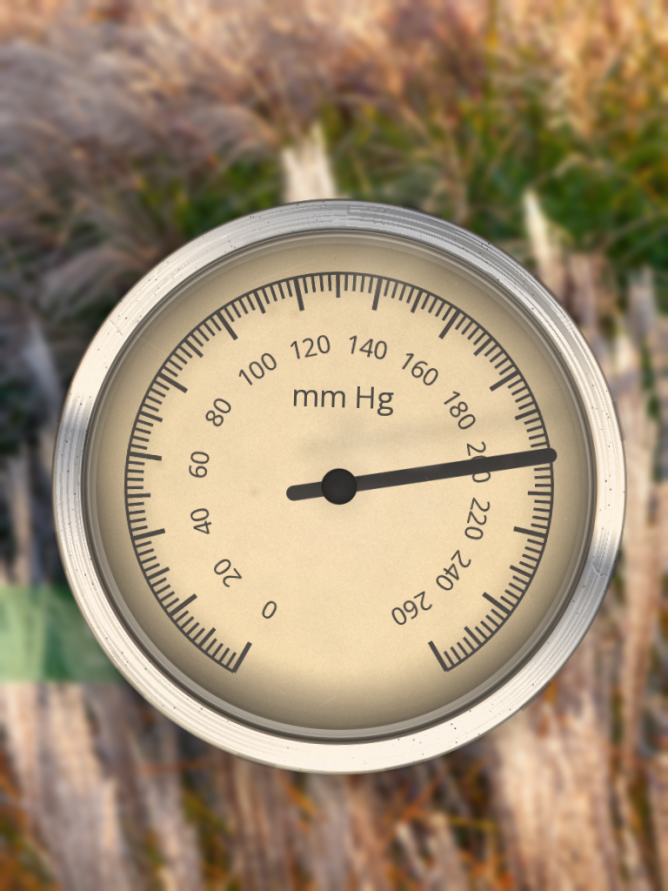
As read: 201mmHg
